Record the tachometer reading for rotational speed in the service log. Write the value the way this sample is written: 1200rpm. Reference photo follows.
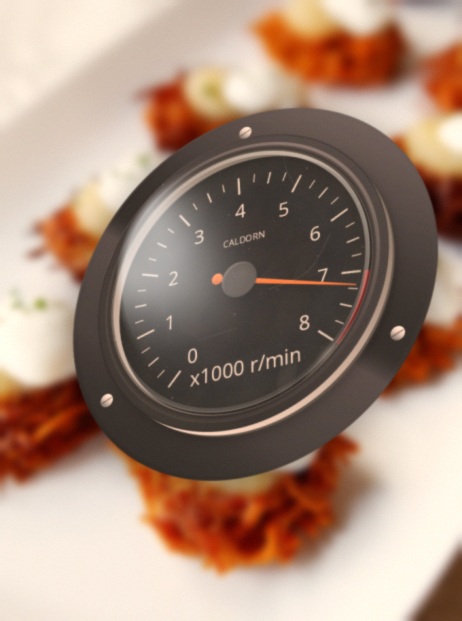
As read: 7250rpm
